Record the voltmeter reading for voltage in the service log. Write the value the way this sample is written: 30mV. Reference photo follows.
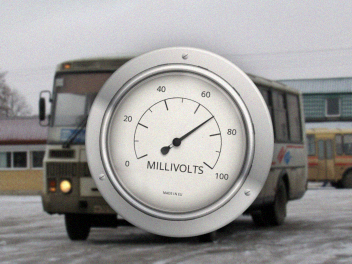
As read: 70mV
